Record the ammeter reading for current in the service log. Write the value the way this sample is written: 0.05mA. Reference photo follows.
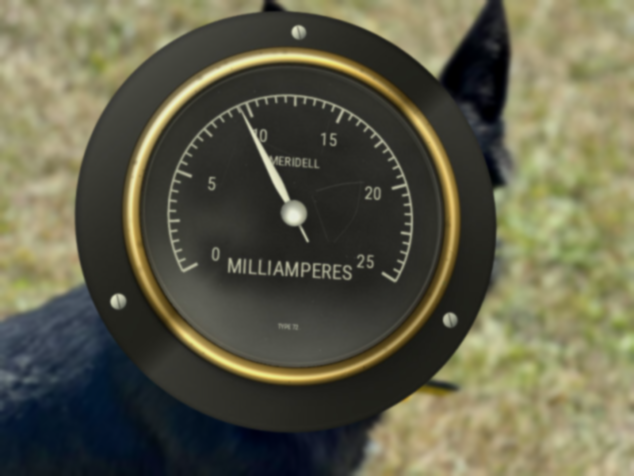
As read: 9.5mA
